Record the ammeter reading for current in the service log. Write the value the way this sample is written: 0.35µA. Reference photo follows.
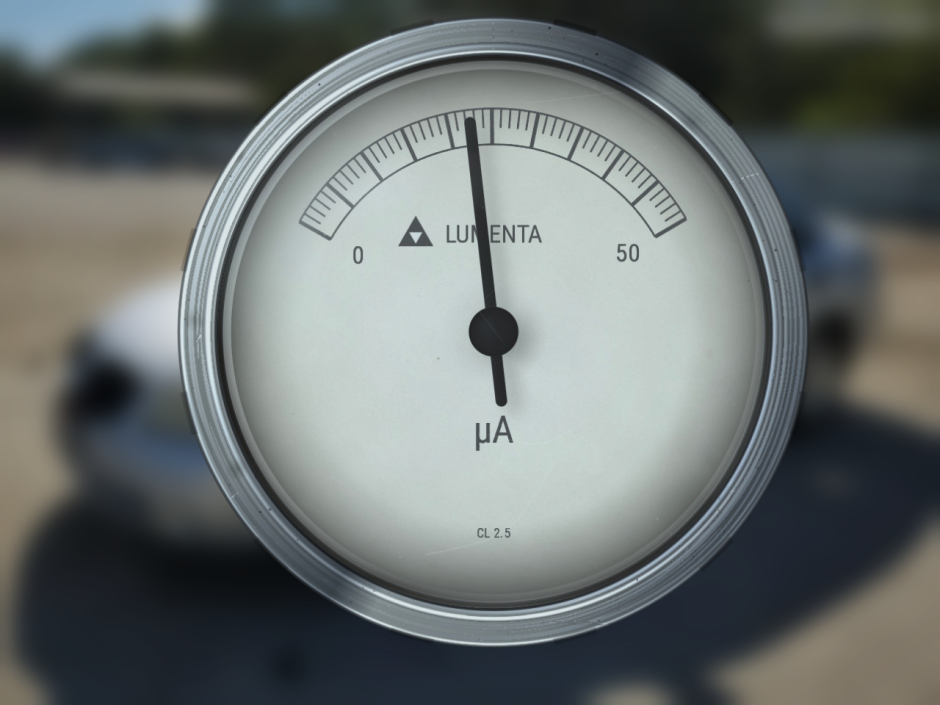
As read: 22.5µA
